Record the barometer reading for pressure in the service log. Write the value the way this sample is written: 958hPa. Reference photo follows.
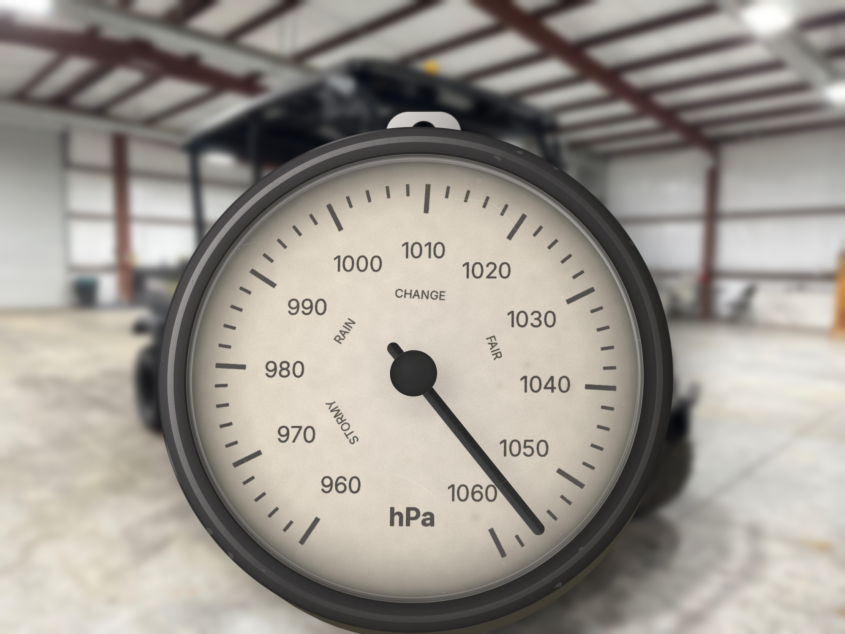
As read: 1056hPa
